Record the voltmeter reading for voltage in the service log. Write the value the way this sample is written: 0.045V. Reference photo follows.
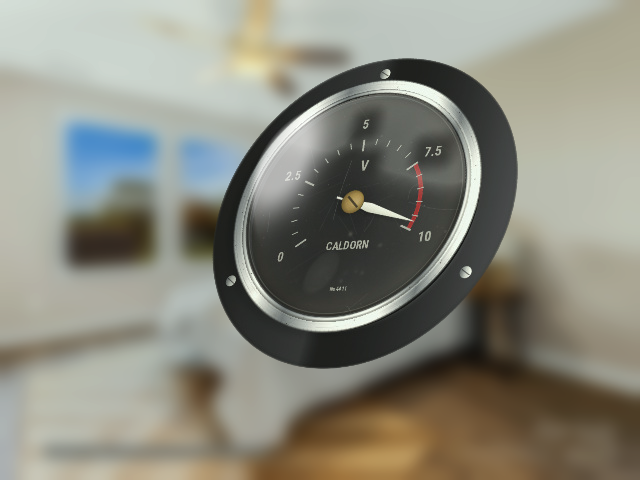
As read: 9.75V
